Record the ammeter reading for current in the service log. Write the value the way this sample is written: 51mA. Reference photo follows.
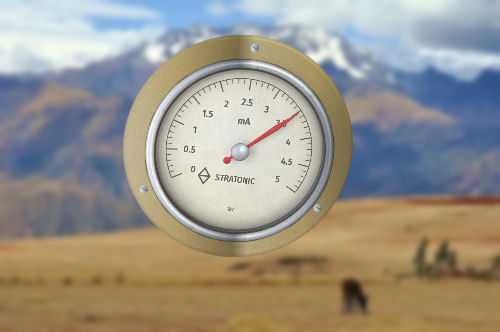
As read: 3.5mA
